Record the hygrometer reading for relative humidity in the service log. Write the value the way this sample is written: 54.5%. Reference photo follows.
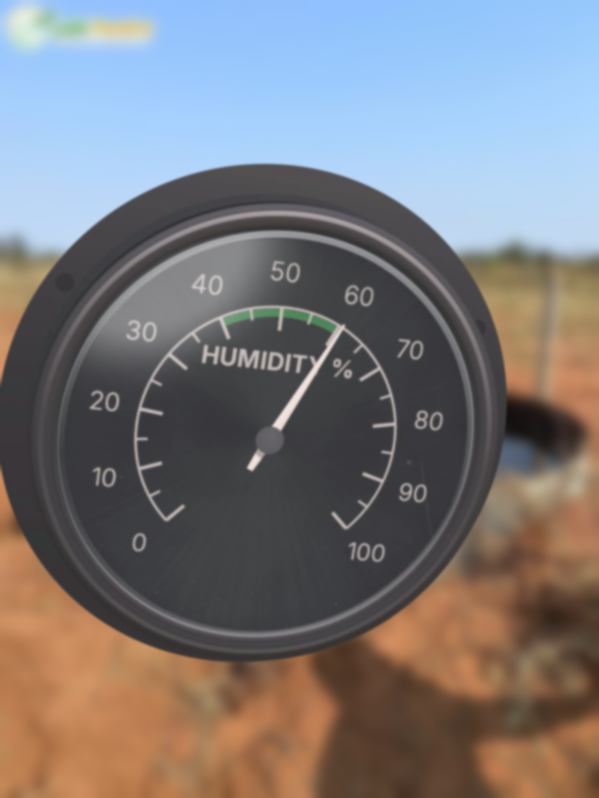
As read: 60%
